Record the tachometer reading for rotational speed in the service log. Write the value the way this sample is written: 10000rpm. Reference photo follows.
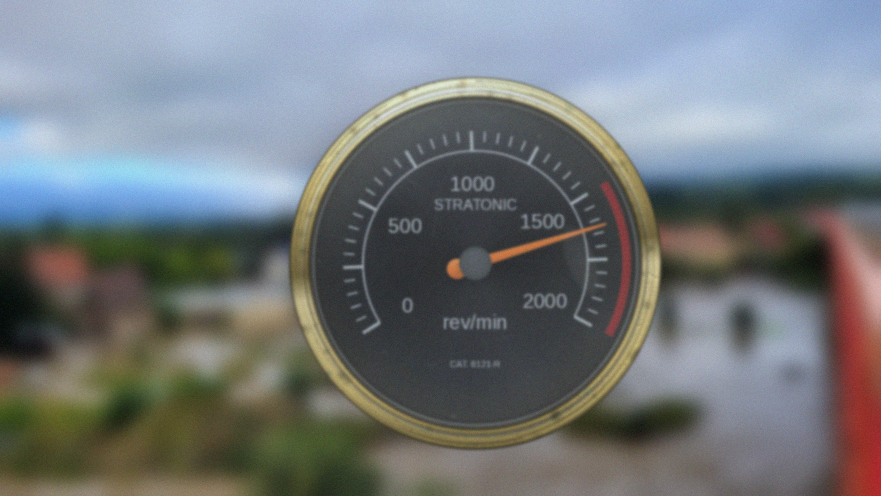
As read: 1625rpm
